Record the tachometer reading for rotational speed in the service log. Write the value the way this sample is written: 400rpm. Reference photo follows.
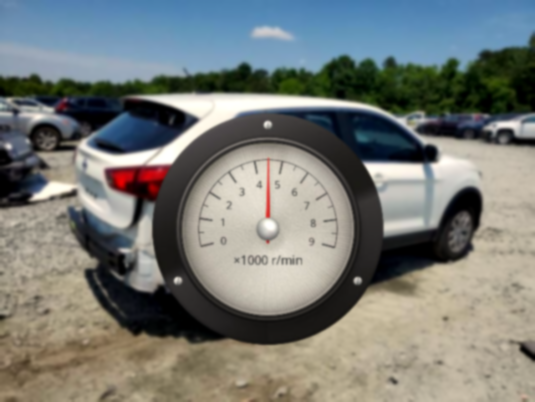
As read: 4500rpm
